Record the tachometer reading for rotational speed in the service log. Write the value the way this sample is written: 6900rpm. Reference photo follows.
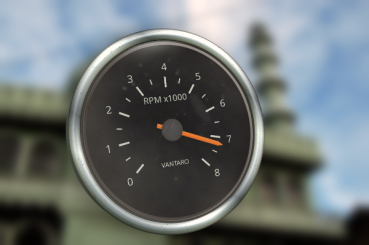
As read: 7250rpm
